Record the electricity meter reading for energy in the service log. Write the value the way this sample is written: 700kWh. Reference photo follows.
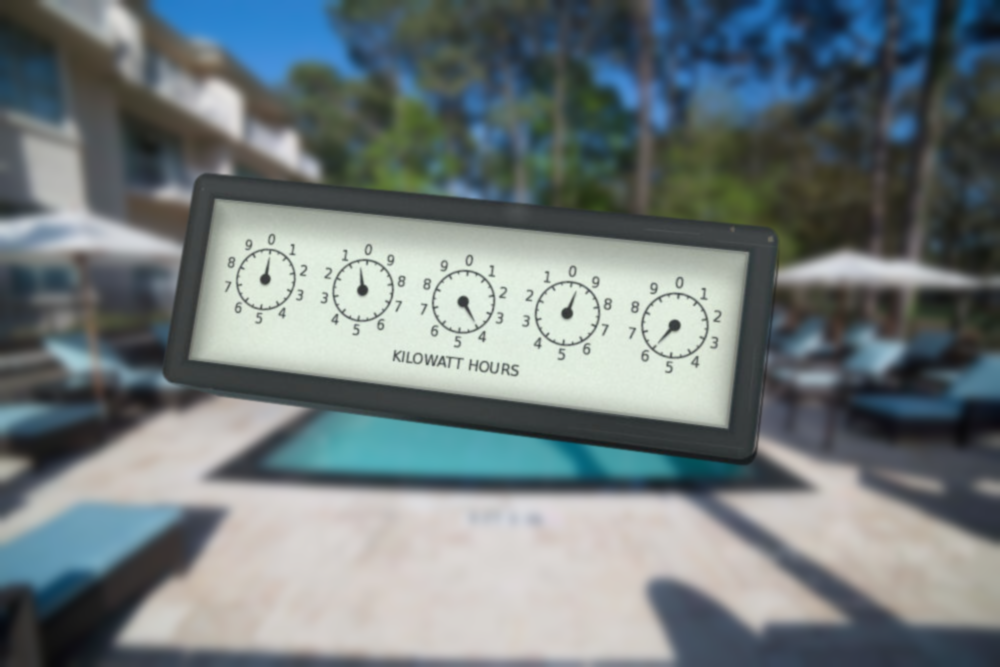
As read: 396kWh
